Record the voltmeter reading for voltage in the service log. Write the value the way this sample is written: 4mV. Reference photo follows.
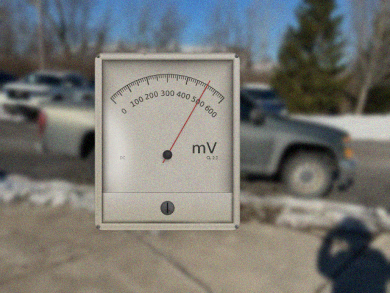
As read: 500mV
